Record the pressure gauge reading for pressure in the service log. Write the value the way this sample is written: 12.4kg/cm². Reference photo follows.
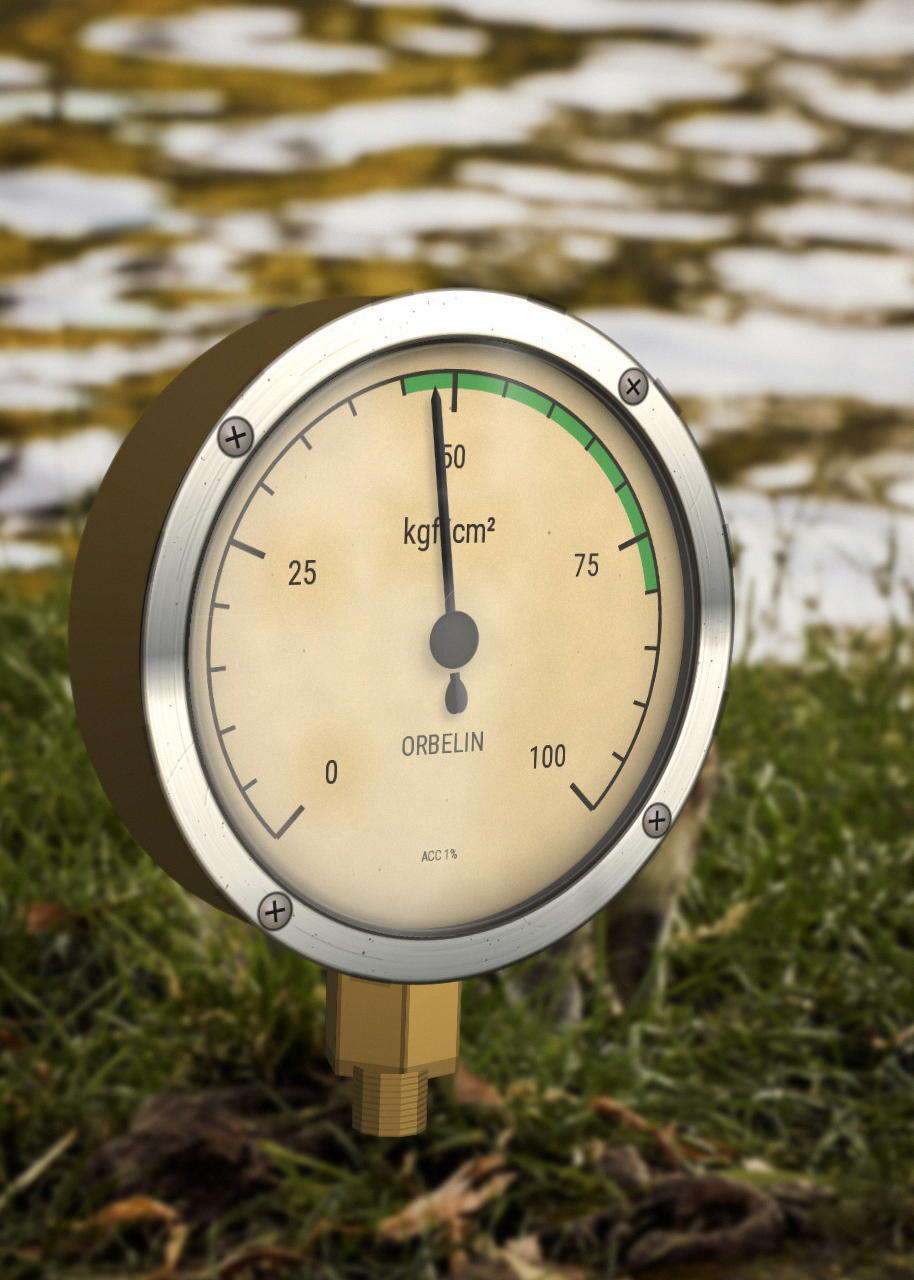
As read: 47.5kg/cm²
